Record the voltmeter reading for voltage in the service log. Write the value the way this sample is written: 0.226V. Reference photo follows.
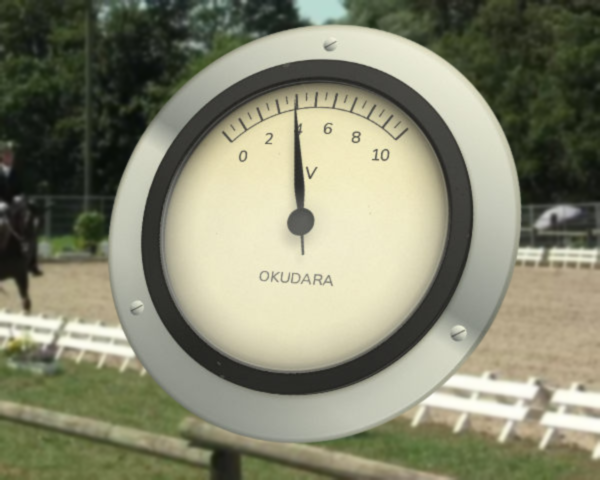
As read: 4V
